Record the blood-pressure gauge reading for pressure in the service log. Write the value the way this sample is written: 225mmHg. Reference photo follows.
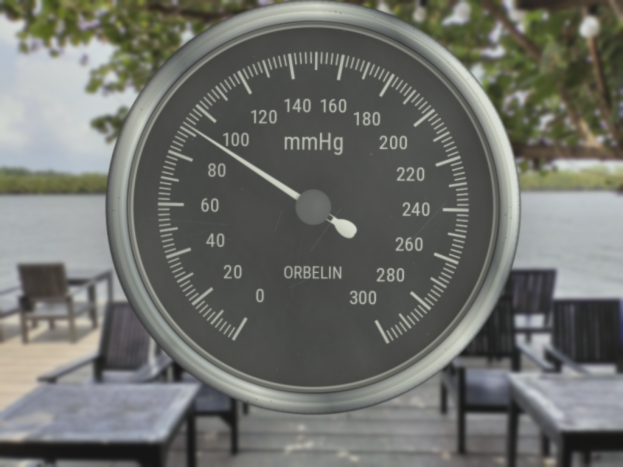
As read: 92mmHg
